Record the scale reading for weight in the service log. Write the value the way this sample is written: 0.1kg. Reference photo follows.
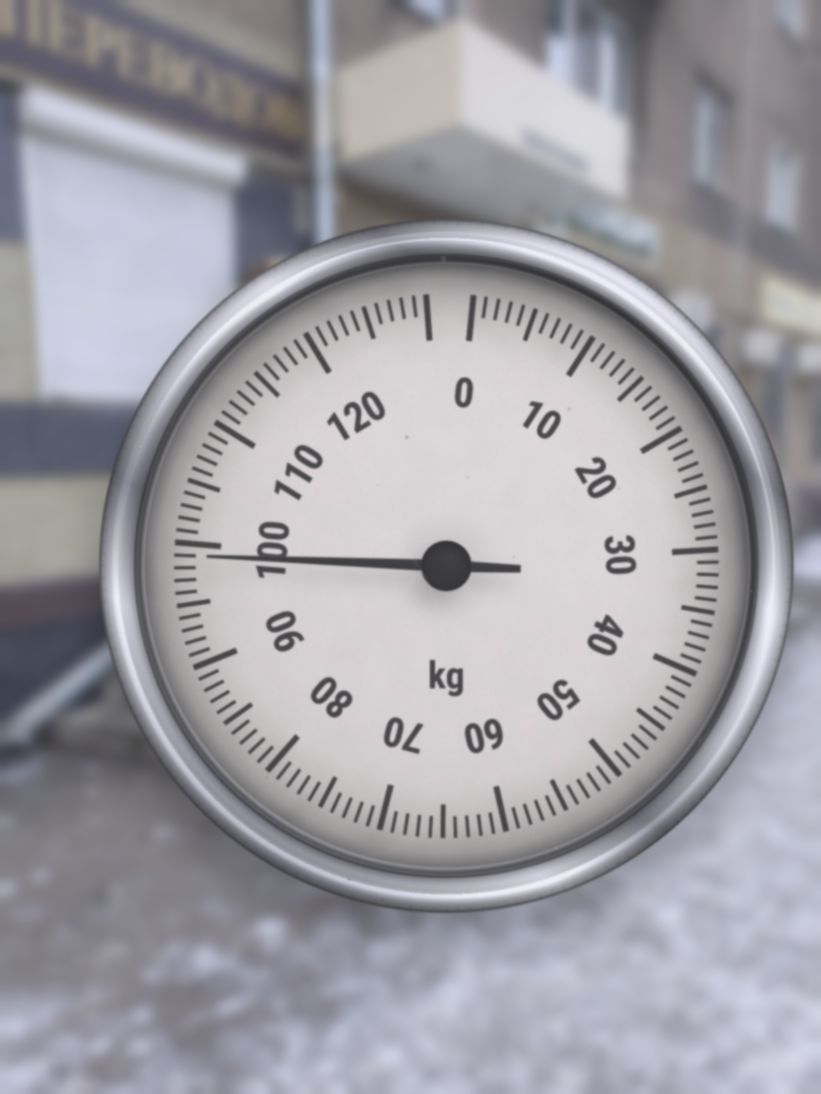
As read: 99kg
